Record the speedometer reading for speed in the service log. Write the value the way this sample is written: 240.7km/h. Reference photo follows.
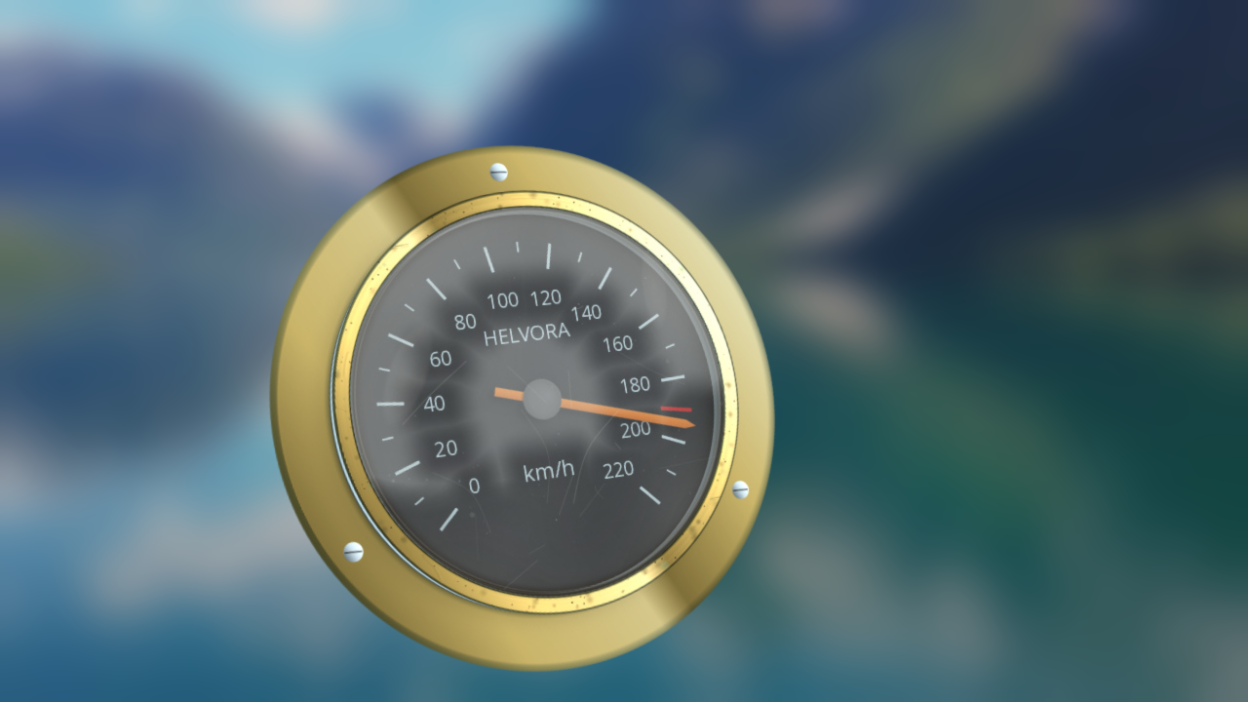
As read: 195km/h
